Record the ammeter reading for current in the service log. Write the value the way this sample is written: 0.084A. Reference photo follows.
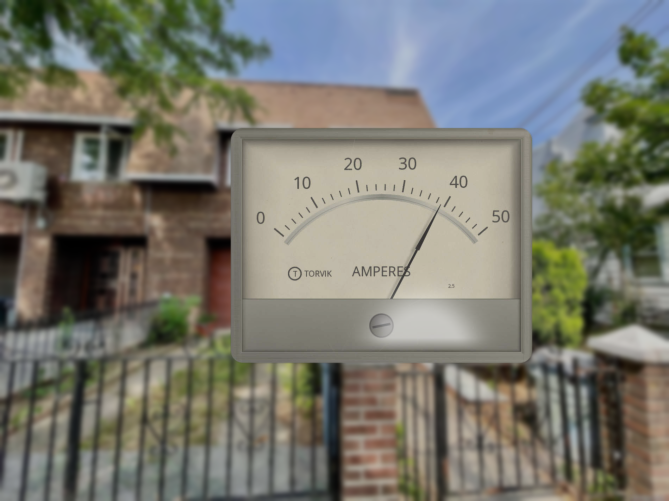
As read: 39A
